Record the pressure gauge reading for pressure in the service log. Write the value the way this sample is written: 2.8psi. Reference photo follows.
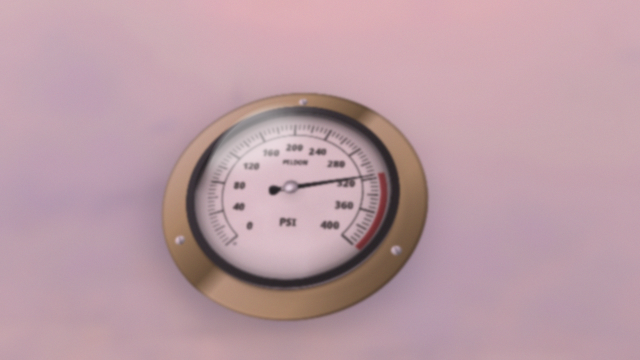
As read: 320psi
